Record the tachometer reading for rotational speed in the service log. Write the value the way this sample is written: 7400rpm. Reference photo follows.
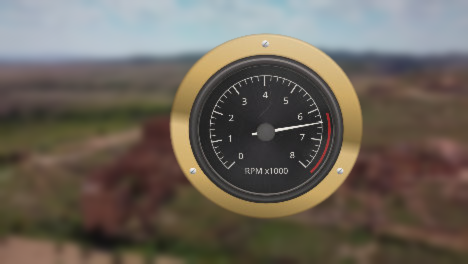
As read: 6400rpm
